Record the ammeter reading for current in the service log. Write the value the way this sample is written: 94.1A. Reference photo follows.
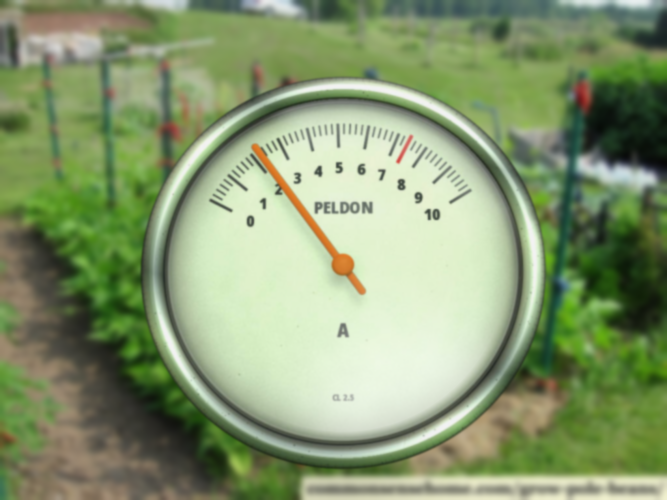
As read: 2.2A
